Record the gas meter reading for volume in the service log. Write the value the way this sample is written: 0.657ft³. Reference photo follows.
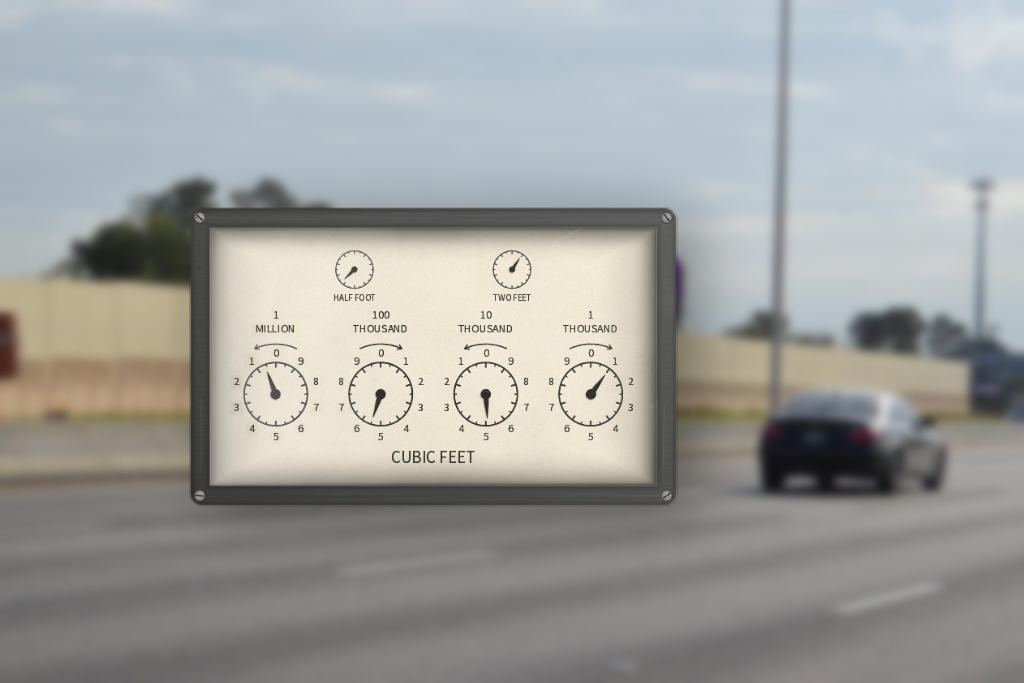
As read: 55100ft³
